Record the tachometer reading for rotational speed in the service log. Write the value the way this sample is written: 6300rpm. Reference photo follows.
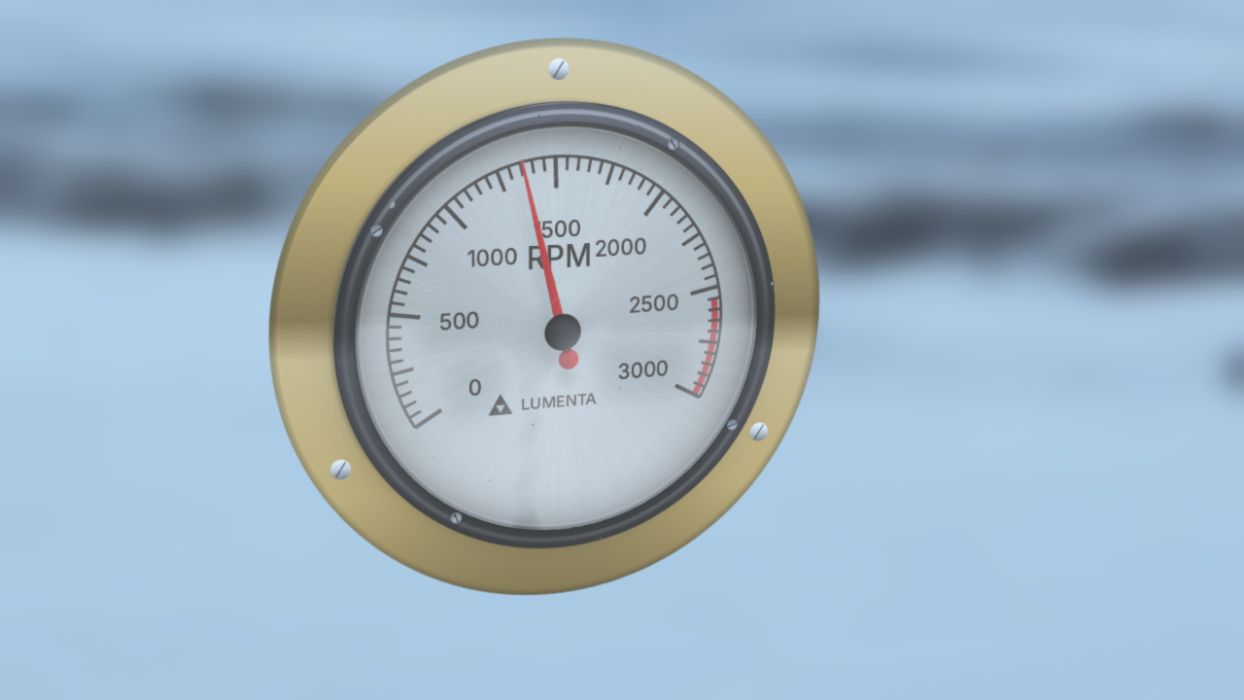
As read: 1350rpm
